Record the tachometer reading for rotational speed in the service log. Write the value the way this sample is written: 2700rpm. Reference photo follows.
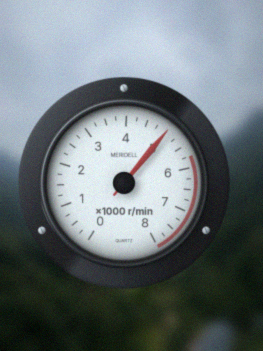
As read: 5000rpm
